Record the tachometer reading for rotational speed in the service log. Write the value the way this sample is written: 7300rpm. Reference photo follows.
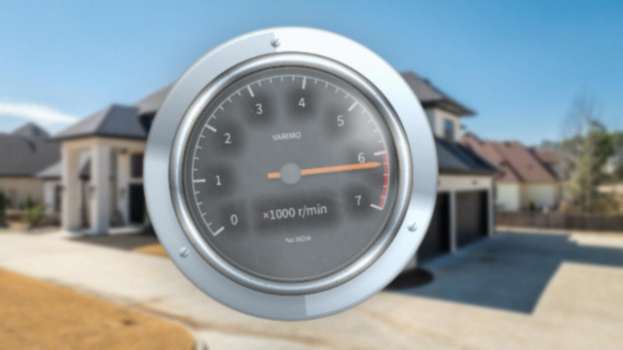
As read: 6200rpm
